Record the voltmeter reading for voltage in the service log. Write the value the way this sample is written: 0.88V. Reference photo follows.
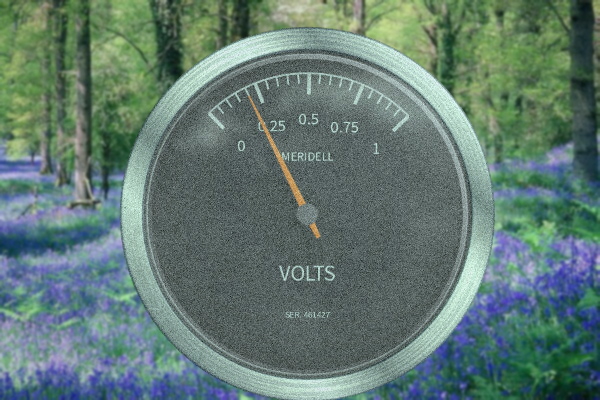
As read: 0.2V
